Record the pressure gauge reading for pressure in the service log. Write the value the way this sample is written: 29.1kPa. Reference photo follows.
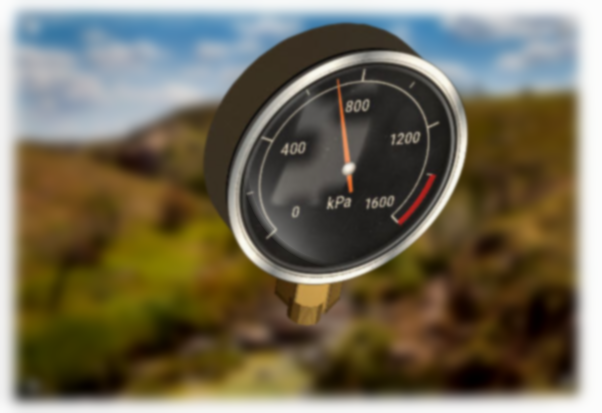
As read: 700kPa
